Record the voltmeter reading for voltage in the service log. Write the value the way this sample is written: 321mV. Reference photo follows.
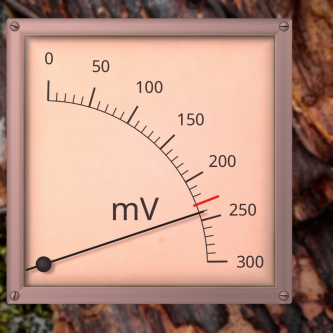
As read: 240mV
